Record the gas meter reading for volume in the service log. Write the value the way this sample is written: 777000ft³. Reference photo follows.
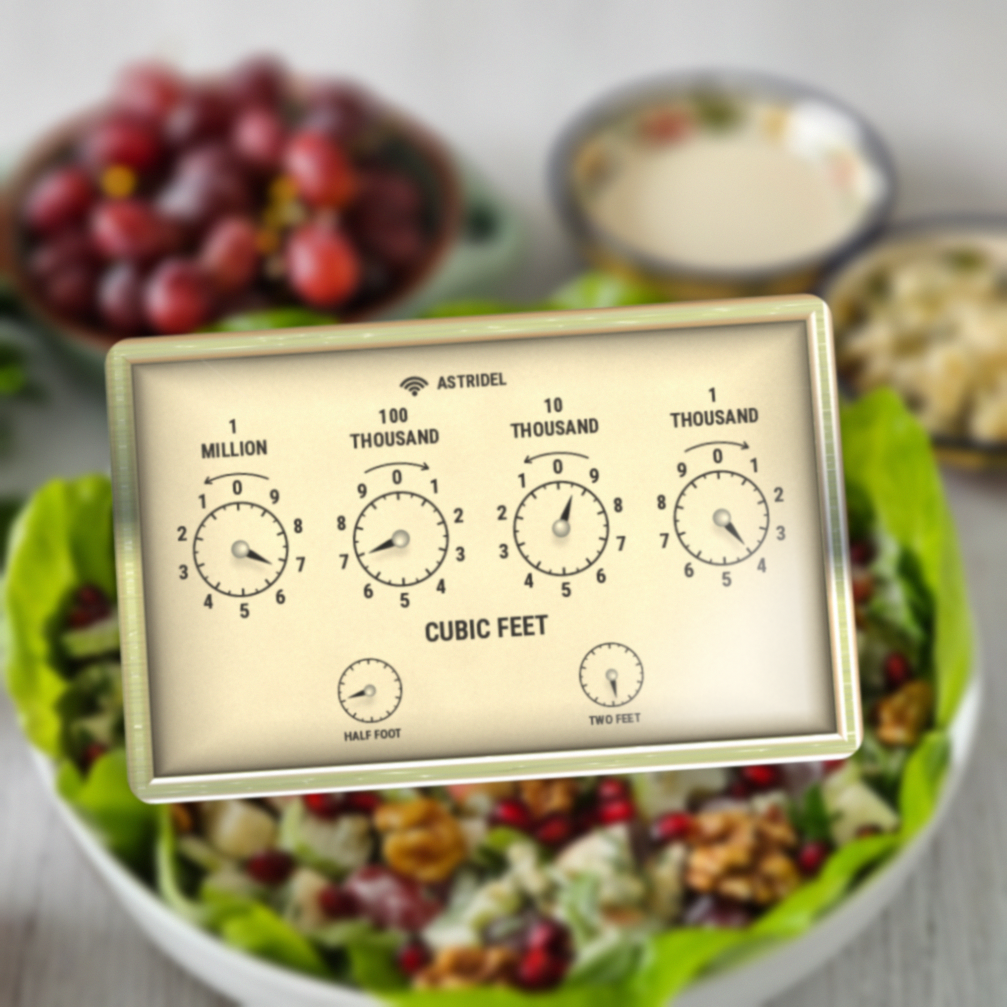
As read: 669400ft³
